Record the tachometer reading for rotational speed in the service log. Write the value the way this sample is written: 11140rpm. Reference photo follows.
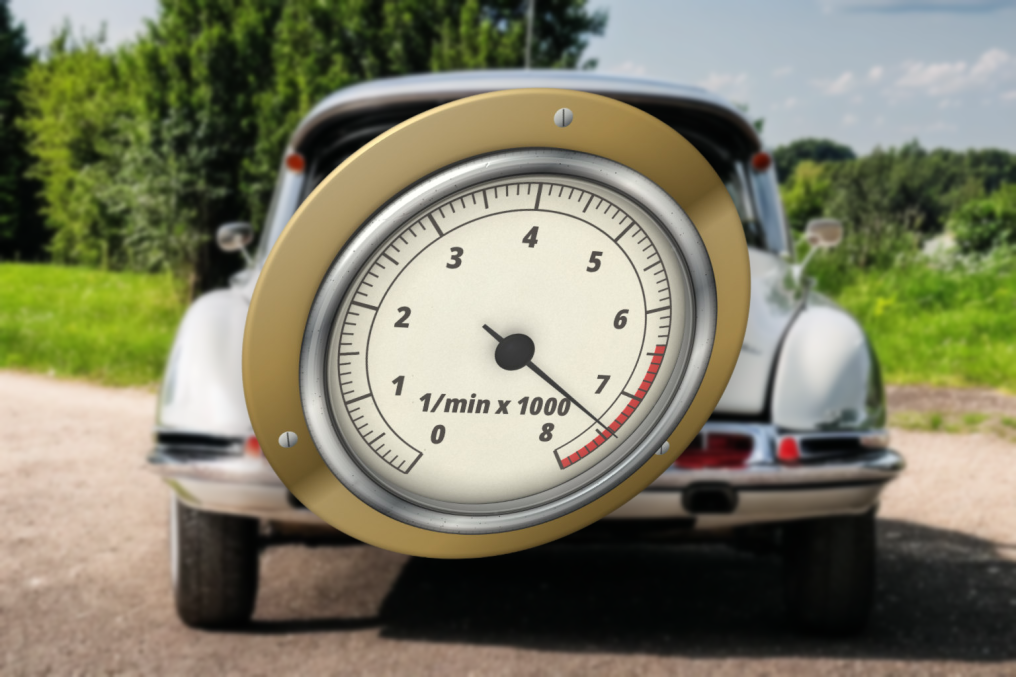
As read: 7400rpm
